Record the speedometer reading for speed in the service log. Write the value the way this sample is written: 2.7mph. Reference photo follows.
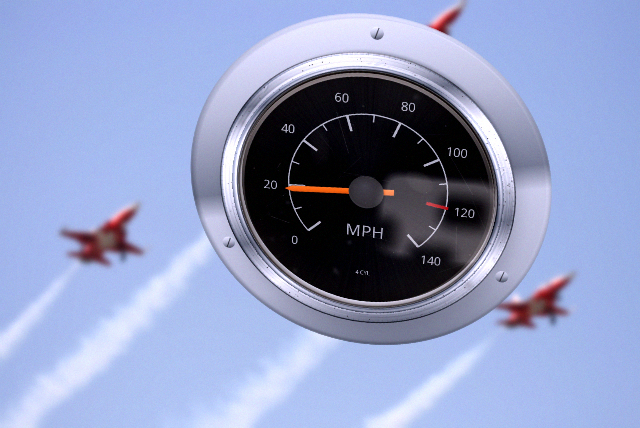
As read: 20mph
